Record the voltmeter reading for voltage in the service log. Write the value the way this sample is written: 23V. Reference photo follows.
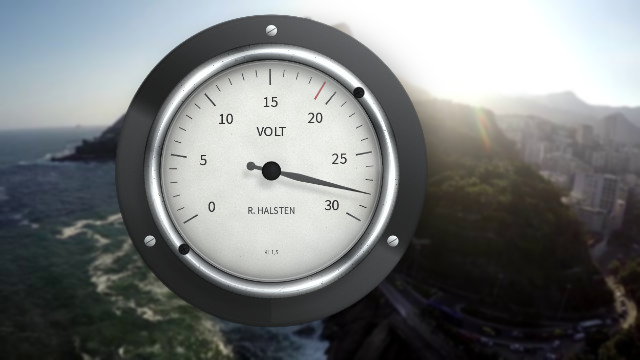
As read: 28V
